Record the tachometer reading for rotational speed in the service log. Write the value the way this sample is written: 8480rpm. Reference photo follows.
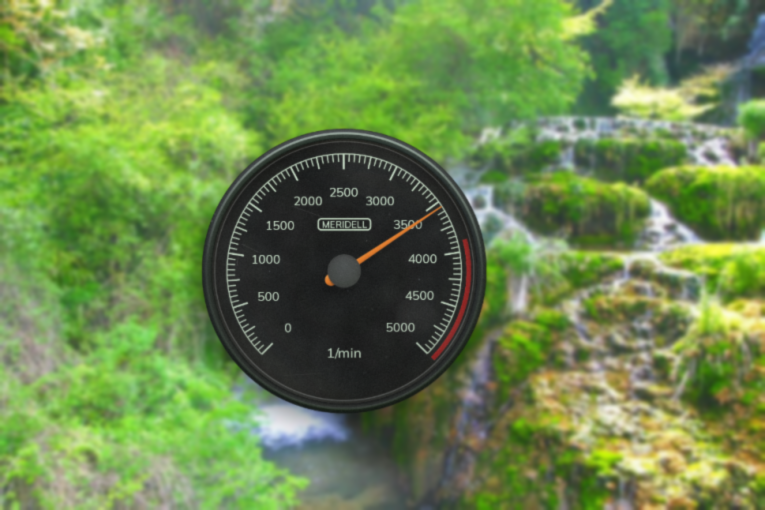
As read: 3550rpm
